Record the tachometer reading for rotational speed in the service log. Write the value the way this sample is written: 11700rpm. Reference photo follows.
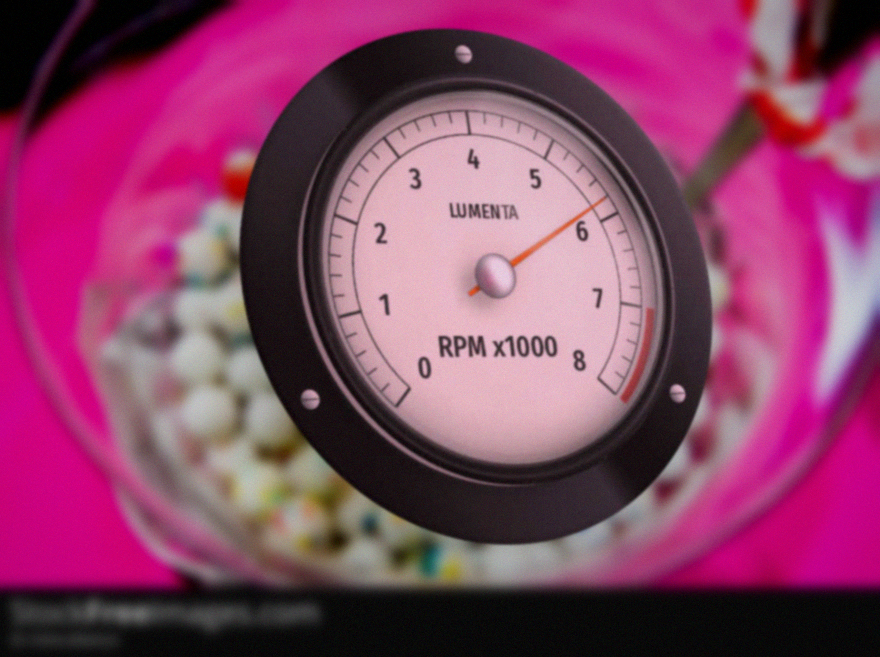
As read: 5800rpm
